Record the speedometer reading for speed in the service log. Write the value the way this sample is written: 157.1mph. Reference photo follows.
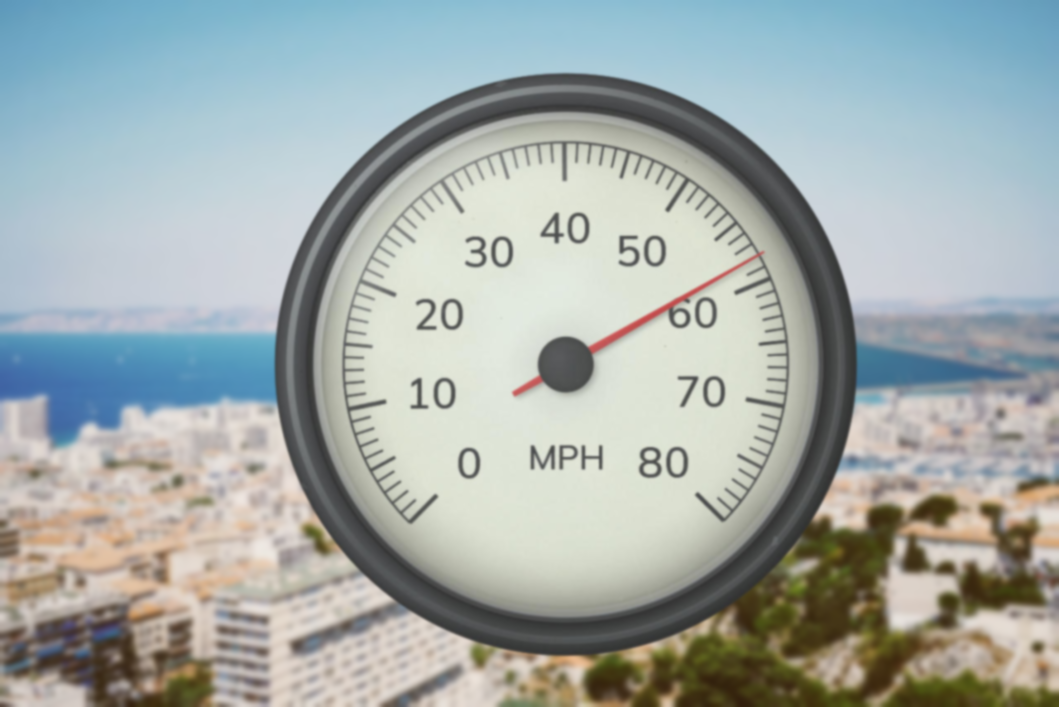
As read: 58mph
